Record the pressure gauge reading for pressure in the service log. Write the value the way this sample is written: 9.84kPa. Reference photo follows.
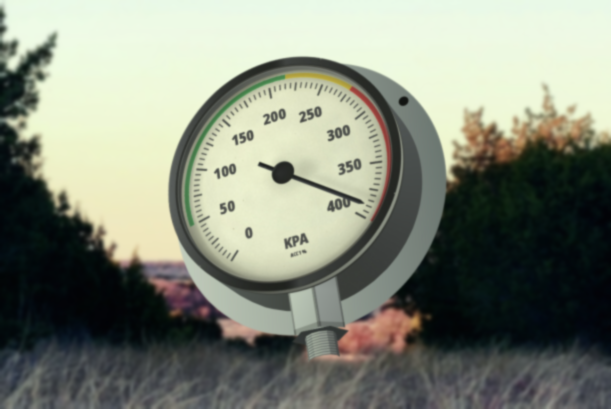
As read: 390kPa
